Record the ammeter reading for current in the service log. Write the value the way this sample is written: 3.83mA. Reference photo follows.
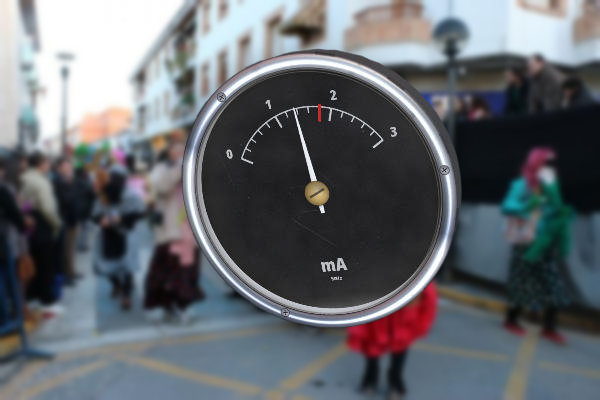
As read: 1.4mA
